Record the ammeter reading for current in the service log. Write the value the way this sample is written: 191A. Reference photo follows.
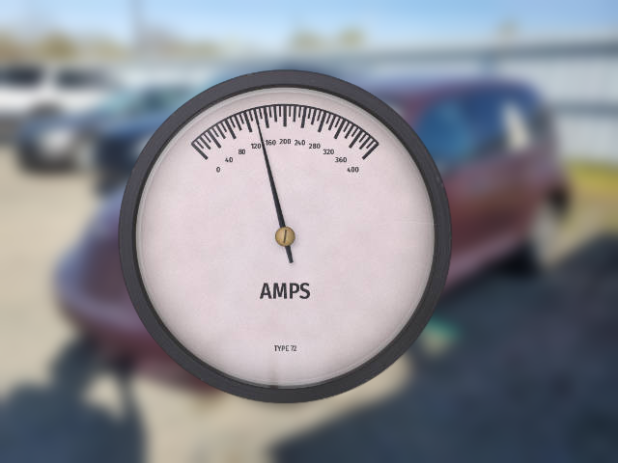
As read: 140A
